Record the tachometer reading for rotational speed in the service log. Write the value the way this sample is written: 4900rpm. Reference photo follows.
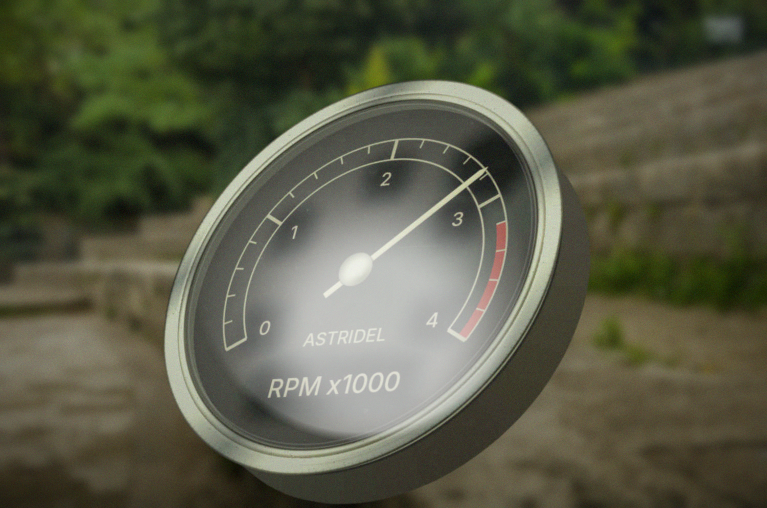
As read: 2800rpm
